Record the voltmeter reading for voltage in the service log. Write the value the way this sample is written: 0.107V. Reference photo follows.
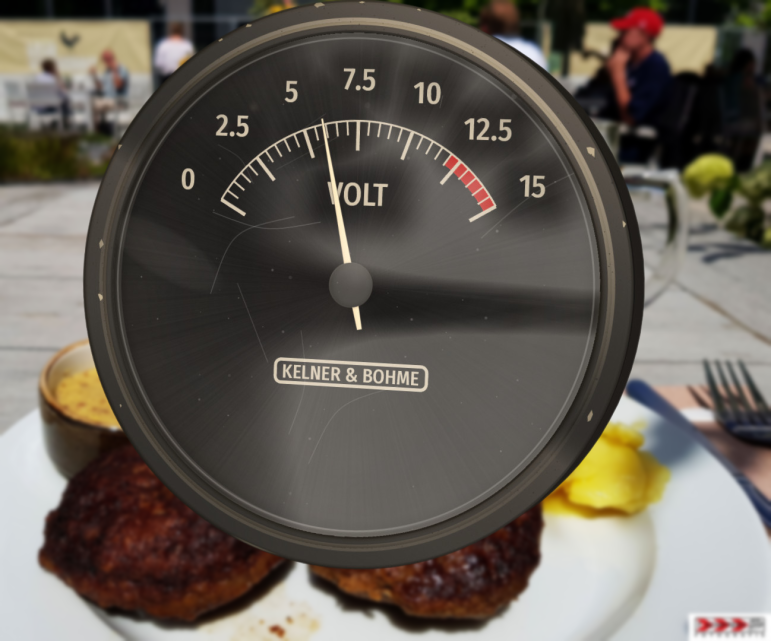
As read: 6V
